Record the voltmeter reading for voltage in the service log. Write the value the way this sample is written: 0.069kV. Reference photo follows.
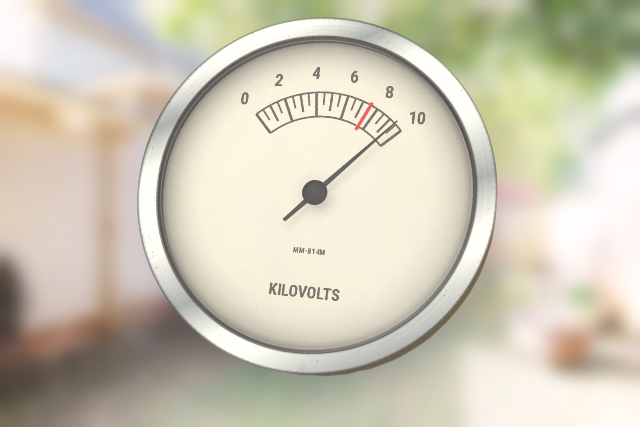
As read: 9.5kV
